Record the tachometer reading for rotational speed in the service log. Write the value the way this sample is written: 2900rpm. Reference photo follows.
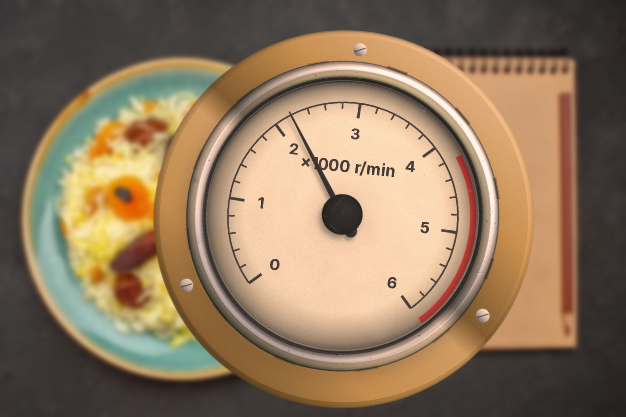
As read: 2200rpm
